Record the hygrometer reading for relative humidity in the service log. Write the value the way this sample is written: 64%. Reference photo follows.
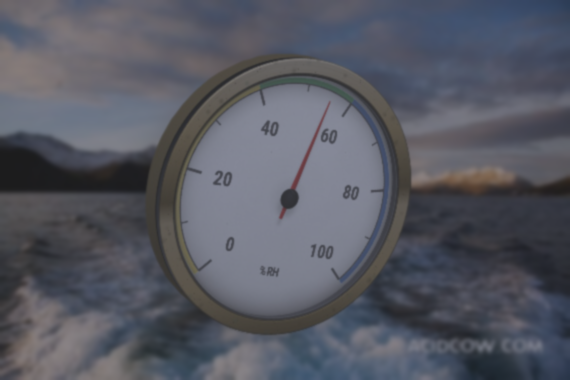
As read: 55%
